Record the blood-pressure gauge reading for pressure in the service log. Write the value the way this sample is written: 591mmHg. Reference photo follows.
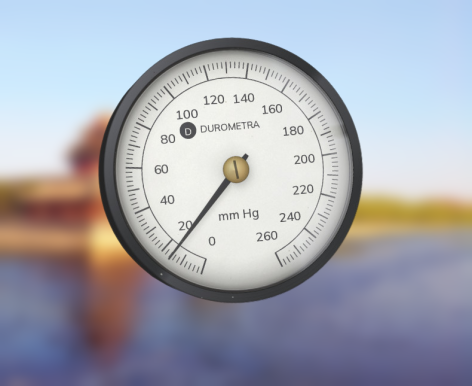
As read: 16mmHg
